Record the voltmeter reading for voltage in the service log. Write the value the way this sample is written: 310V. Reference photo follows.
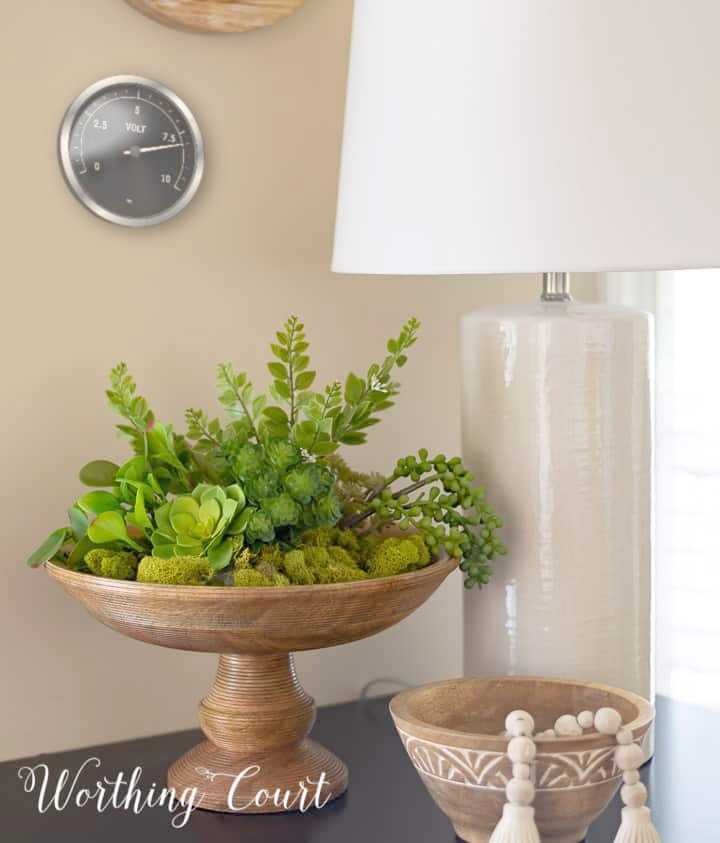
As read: 8V
